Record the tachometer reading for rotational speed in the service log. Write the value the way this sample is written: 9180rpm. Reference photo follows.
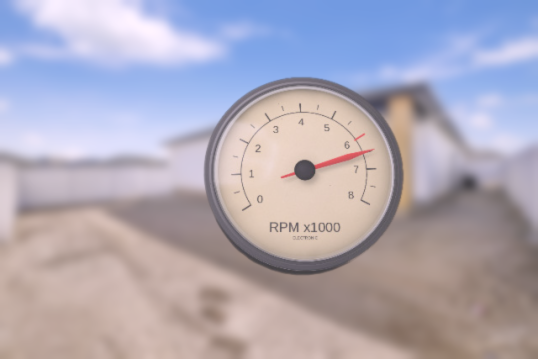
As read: 6500rpm
